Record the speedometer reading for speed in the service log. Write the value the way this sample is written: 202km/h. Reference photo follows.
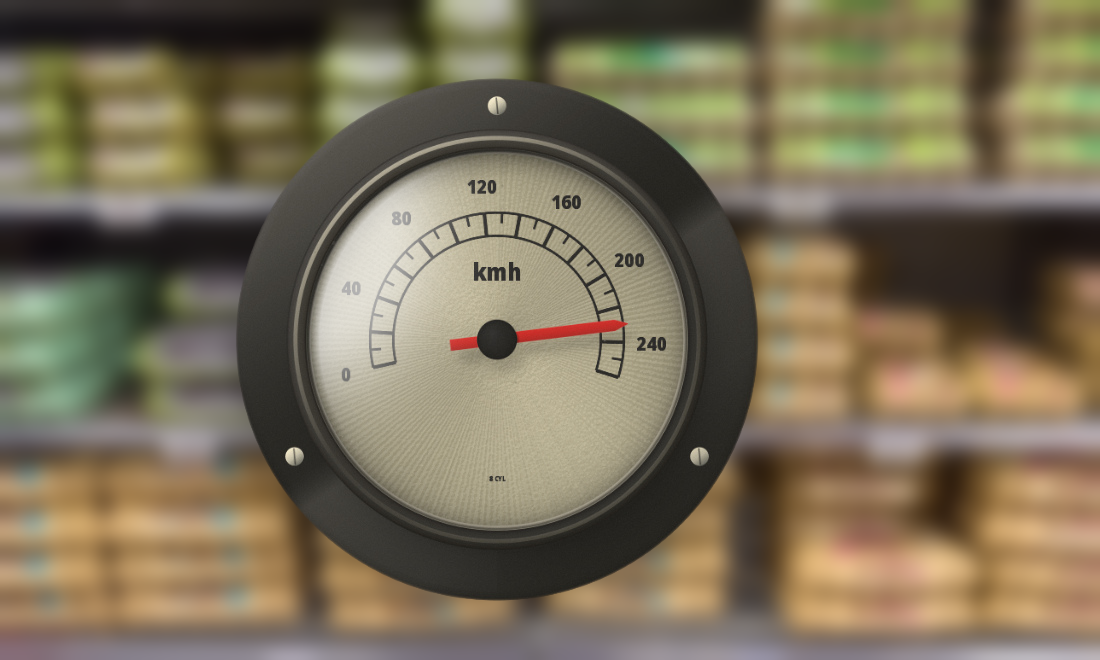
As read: 230km/h
